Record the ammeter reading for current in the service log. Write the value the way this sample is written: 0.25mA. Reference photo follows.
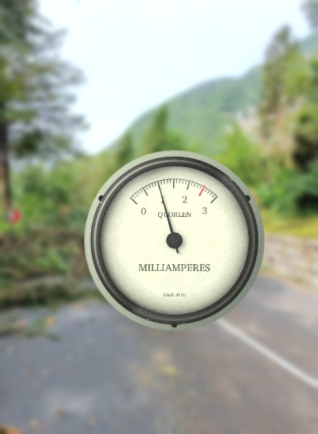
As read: 1mA
